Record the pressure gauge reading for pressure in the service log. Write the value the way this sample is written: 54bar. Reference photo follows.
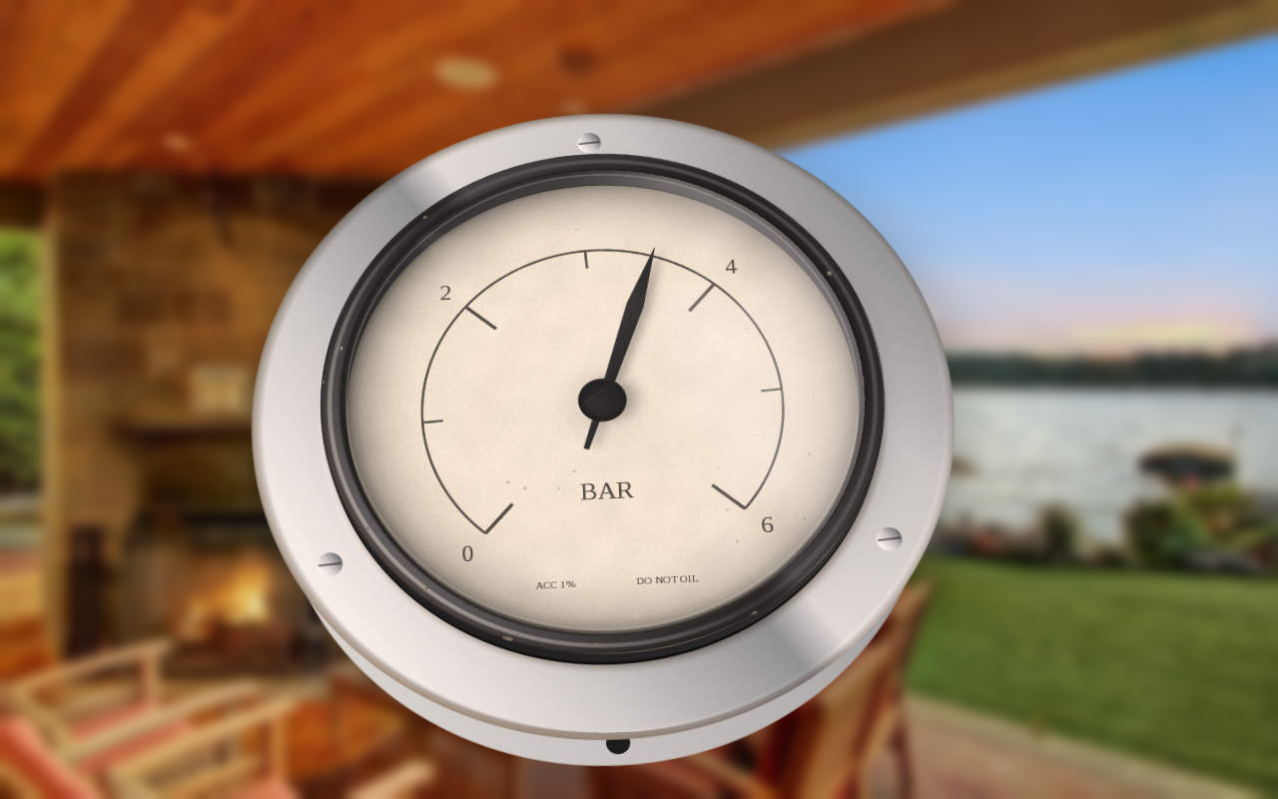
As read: 3.5bar
